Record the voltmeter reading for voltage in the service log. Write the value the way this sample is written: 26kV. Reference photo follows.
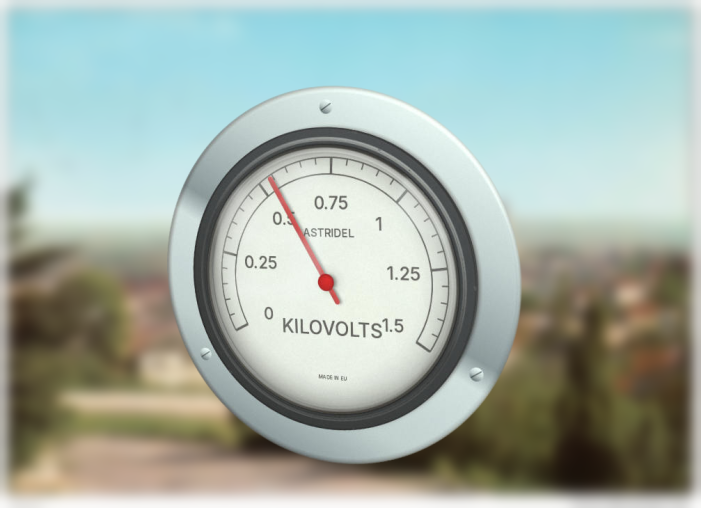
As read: 0.55kV
